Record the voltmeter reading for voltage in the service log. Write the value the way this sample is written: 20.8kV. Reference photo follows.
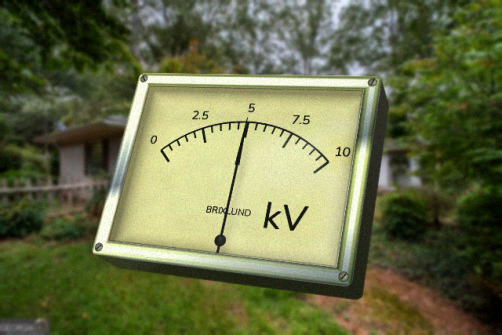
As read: 5kV
